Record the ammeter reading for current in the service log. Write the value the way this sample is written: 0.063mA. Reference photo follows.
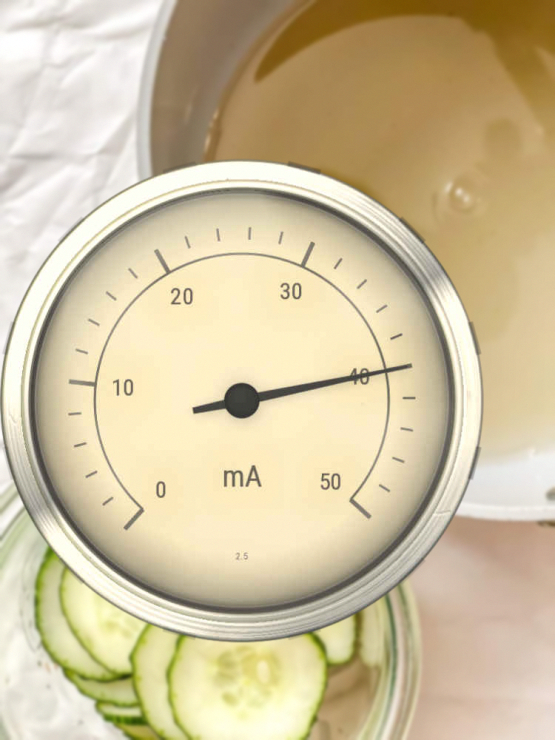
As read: 40mA
